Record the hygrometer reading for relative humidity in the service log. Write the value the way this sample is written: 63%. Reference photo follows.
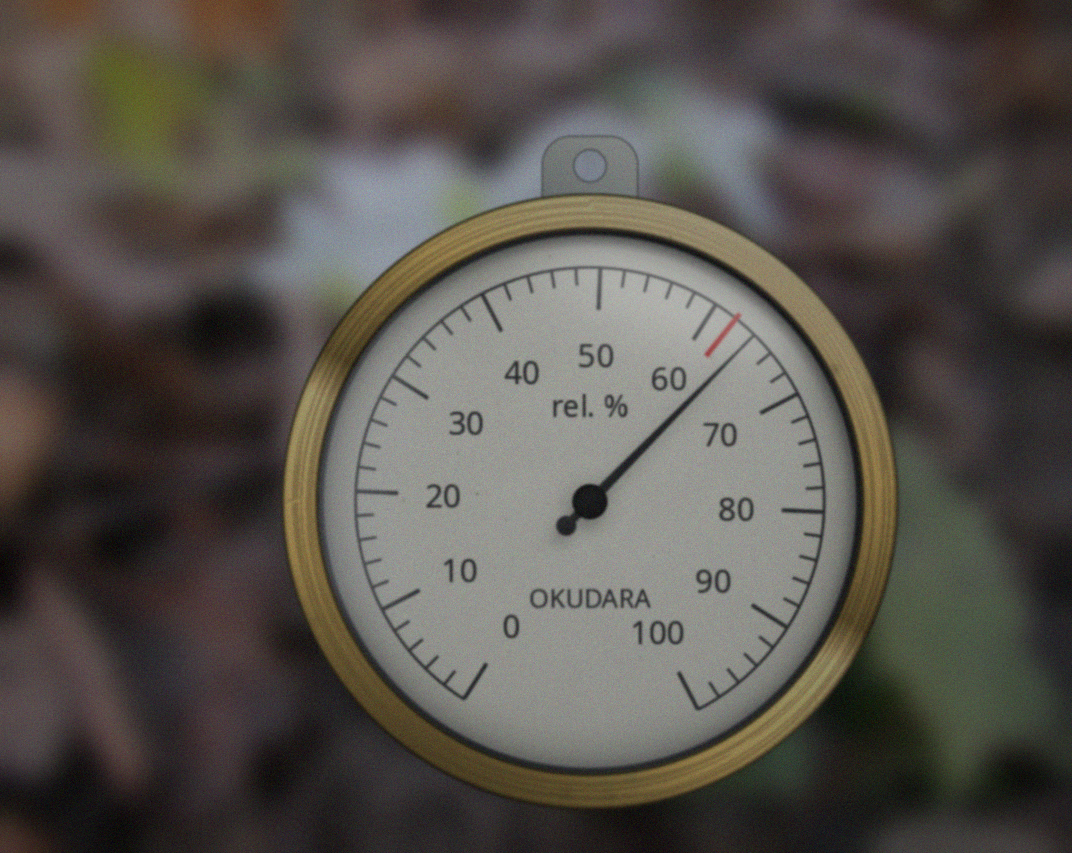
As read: 64%
